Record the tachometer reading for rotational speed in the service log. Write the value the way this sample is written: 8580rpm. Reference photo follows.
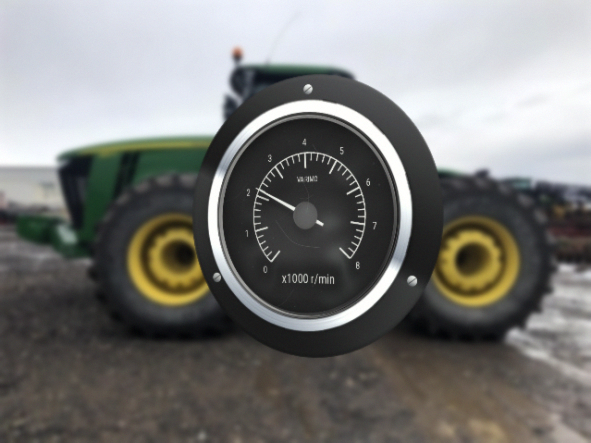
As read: 2200rpm
